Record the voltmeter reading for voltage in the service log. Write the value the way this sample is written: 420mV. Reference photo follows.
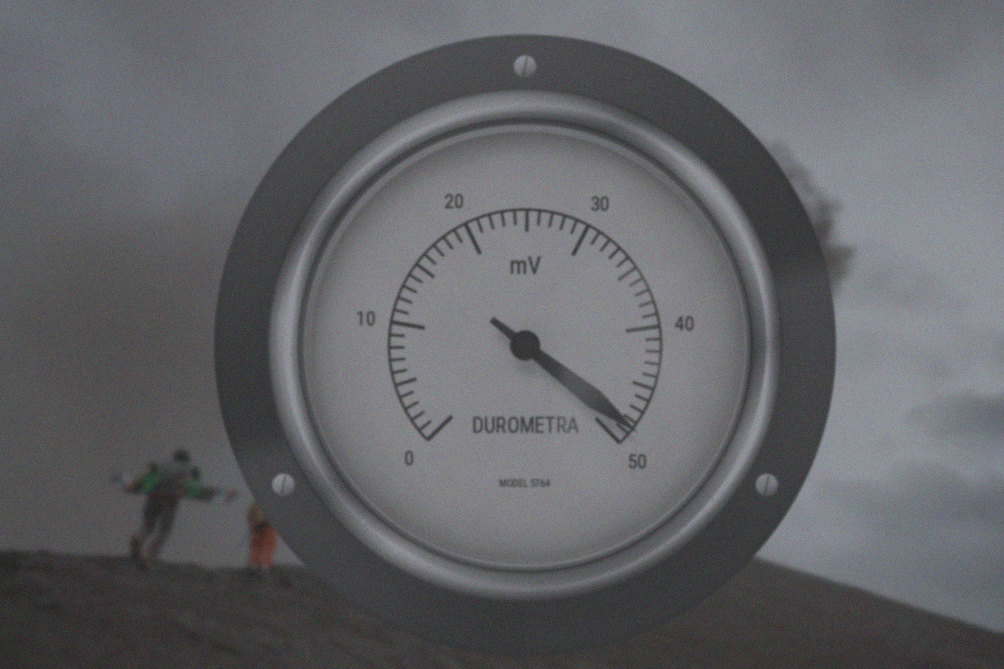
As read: 48.5mV
